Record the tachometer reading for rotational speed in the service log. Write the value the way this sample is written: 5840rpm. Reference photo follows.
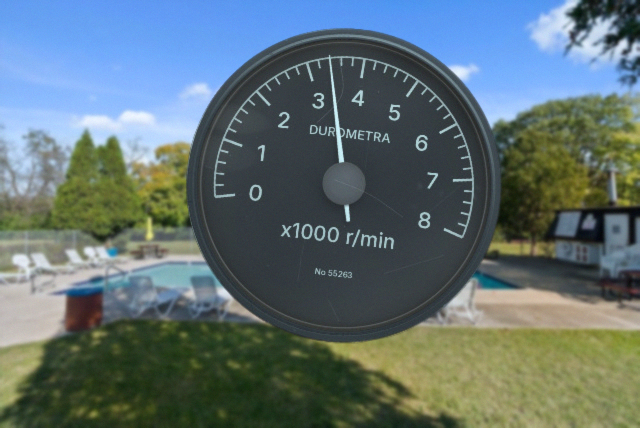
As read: 3400rpm
